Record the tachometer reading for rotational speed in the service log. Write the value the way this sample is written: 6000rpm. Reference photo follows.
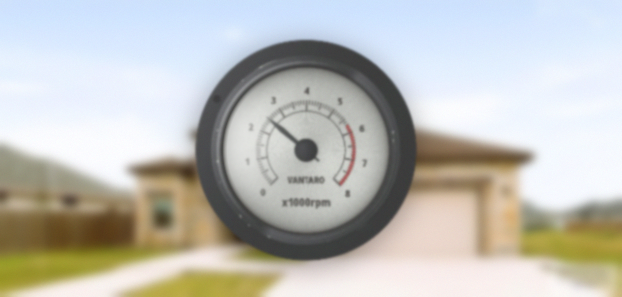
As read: 2500rpm
